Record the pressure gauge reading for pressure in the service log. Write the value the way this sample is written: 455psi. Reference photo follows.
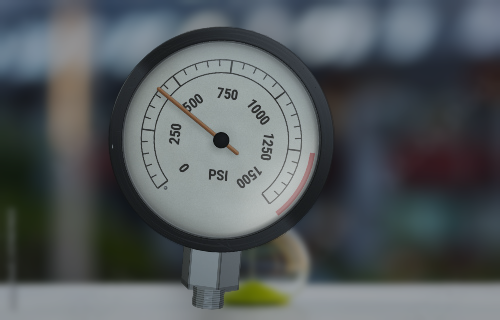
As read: 425psi
